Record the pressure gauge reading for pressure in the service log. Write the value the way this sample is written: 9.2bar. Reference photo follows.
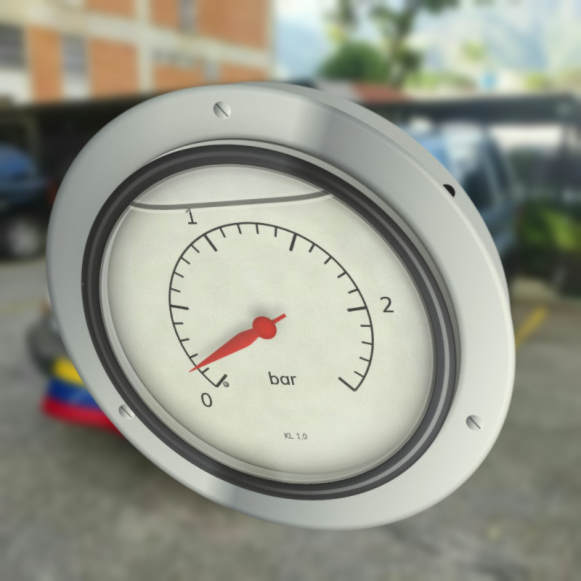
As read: 0.15bar
